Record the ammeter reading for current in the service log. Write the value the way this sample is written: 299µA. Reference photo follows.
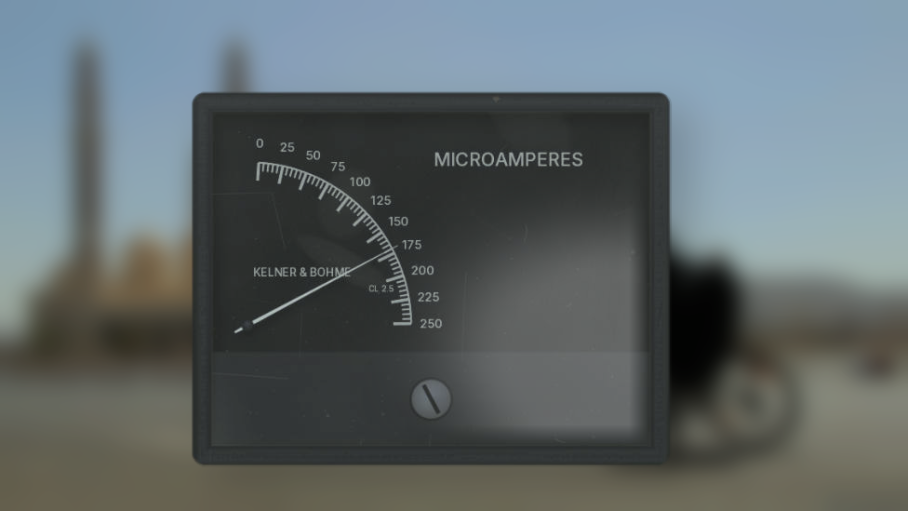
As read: 170µA
